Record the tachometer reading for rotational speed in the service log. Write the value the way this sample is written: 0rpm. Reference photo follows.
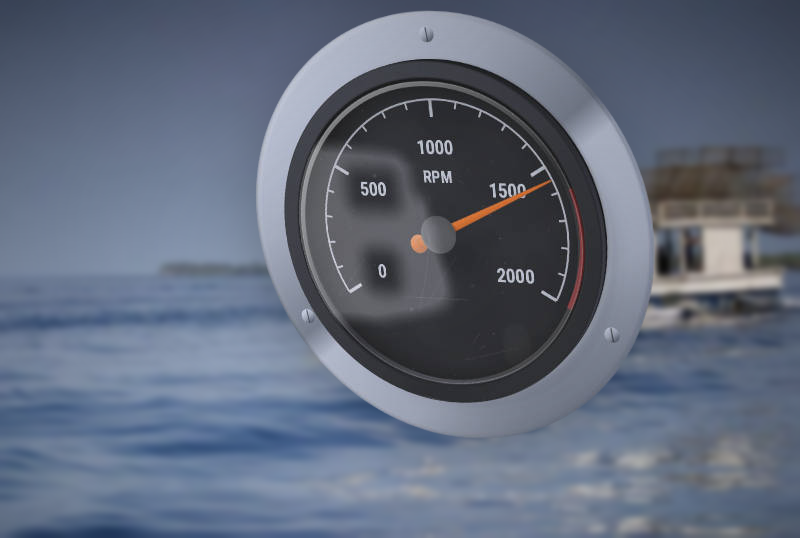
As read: 1550rpm
